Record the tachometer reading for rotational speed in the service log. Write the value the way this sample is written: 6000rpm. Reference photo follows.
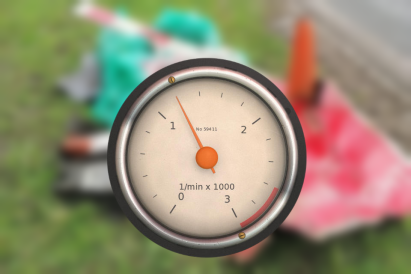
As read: 1200rpm
